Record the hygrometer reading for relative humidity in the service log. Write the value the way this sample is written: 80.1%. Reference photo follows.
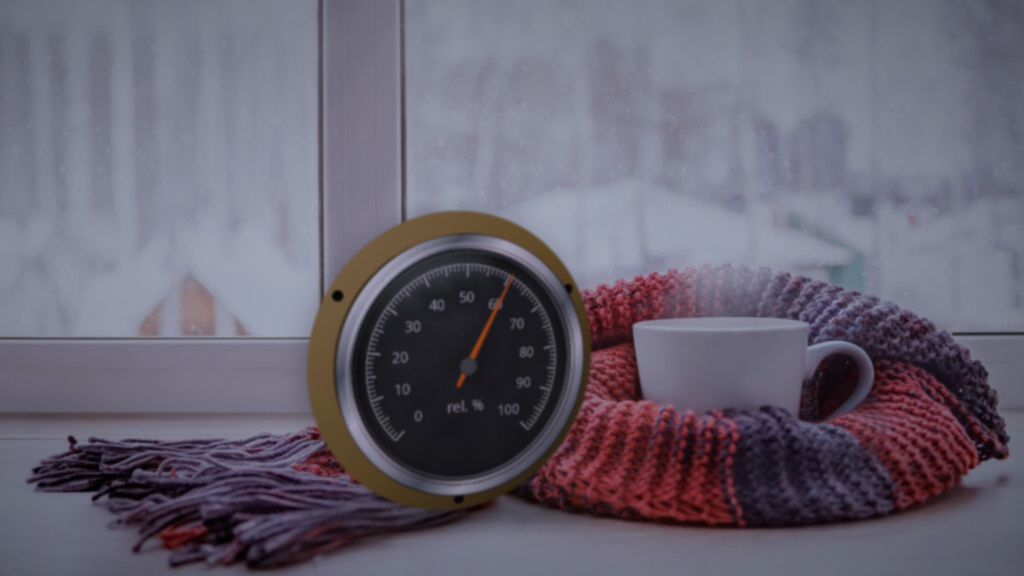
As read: 60%
